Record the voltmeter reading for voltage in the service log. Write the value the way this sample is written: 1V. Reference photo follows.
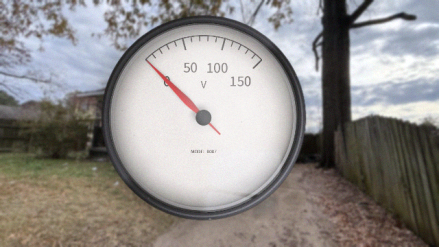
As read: 0V
